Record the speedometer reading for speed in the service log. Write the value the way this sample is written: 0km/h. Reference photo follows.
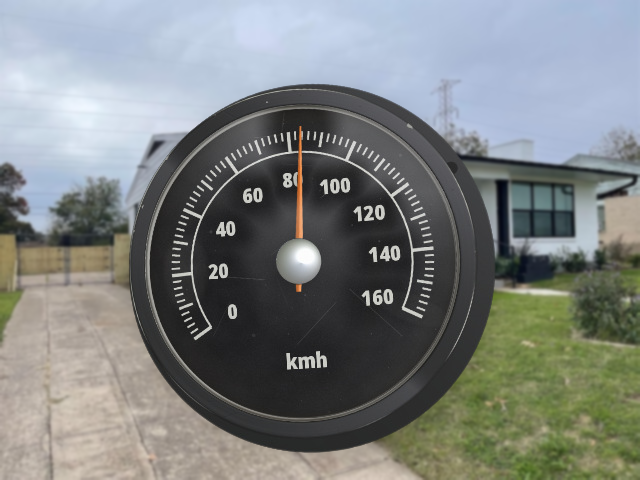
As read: 84km/h
